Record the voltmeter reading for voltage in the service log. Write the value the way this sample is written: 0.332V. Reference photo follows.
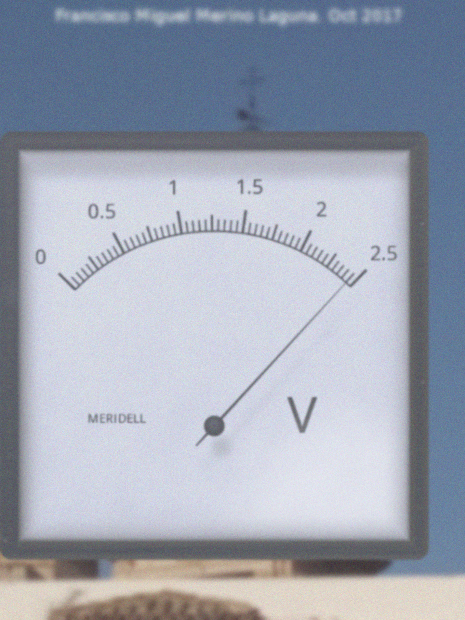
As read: 2.45V
